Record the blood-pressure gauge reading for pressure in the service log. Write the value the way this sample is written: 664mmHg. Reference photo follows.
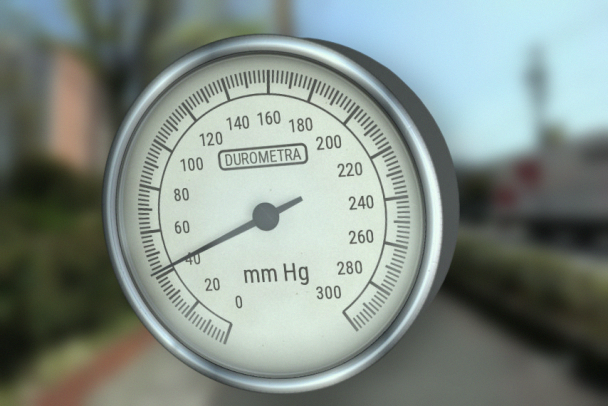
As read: 42mmHg
